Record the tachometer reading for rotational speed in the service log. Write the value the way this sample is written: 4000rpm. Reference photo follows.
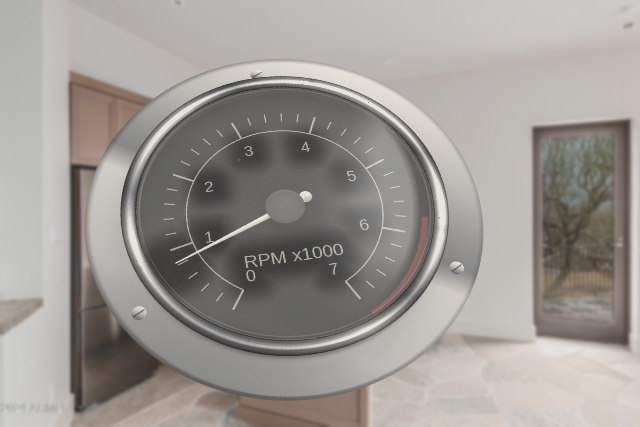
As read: 800rpm
